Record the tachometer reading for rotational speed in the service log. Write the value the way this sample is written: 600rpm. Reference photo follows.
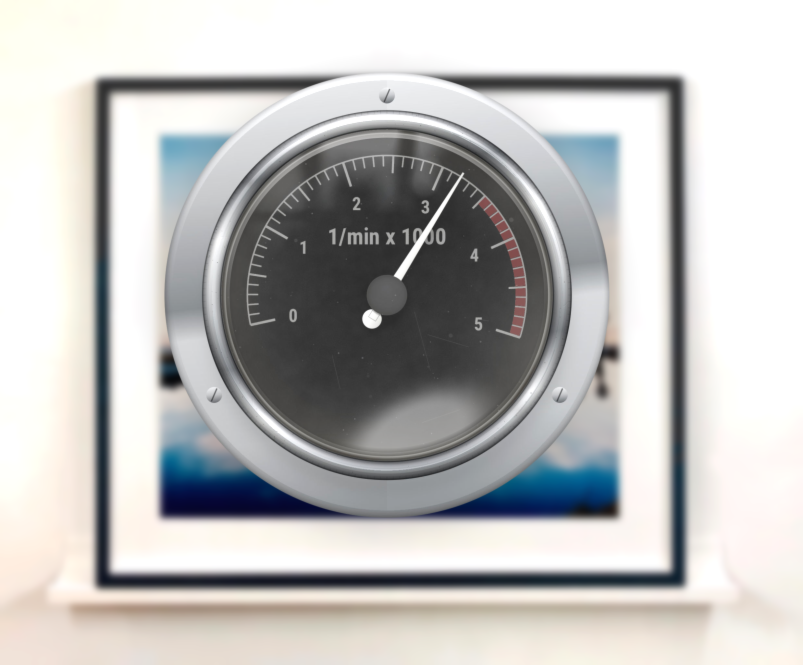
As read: 3200rpm
